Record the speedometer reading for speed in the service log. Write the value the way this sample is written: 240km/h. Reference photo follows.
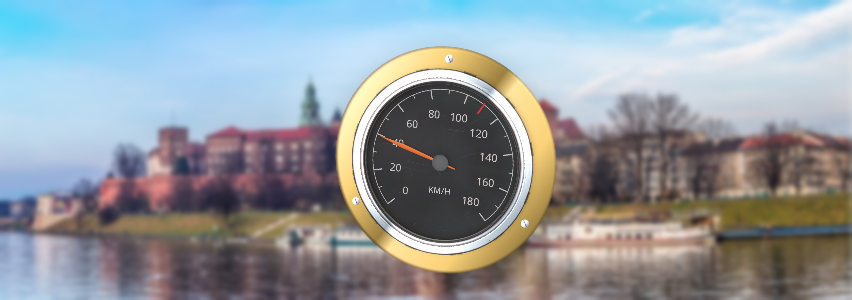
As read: 40km/h
